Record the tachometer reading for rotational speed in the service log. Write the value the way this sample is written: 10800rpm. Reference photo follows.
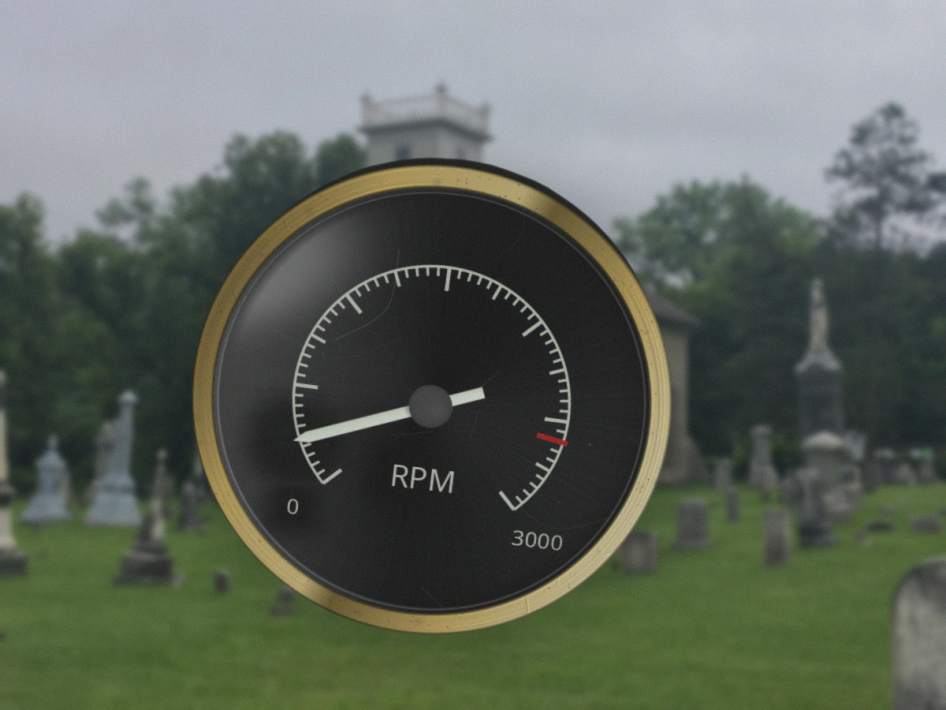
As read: 250rpm
